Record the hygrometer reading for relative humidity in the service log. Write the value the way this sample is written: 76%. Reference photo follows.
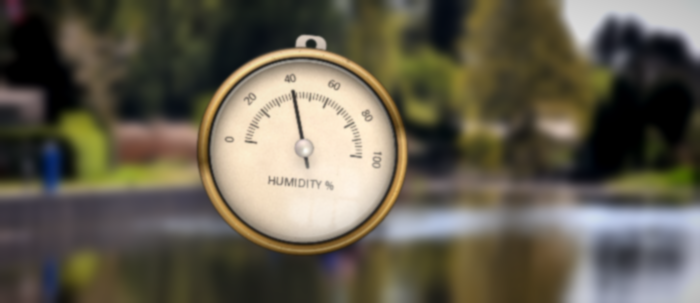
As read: 40%
